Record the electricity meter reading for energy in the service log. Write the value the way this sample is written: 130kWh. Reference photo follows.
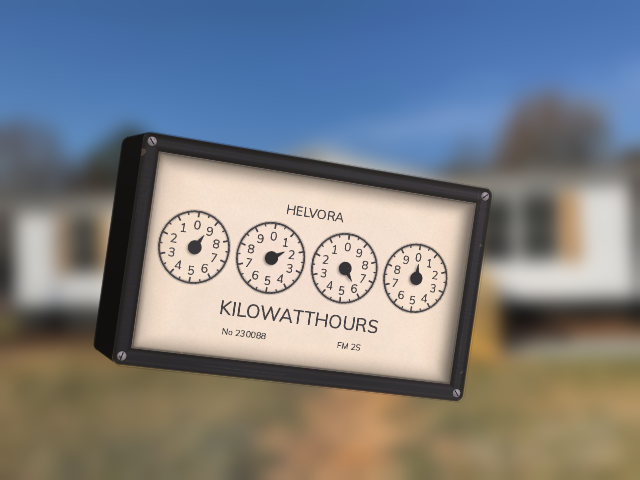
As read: 9160kWh
